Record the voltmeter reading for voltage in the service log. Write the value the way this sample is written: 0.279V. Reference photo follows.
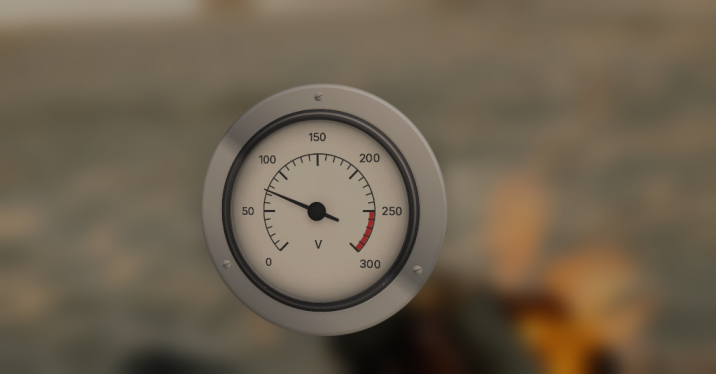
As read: 75V
